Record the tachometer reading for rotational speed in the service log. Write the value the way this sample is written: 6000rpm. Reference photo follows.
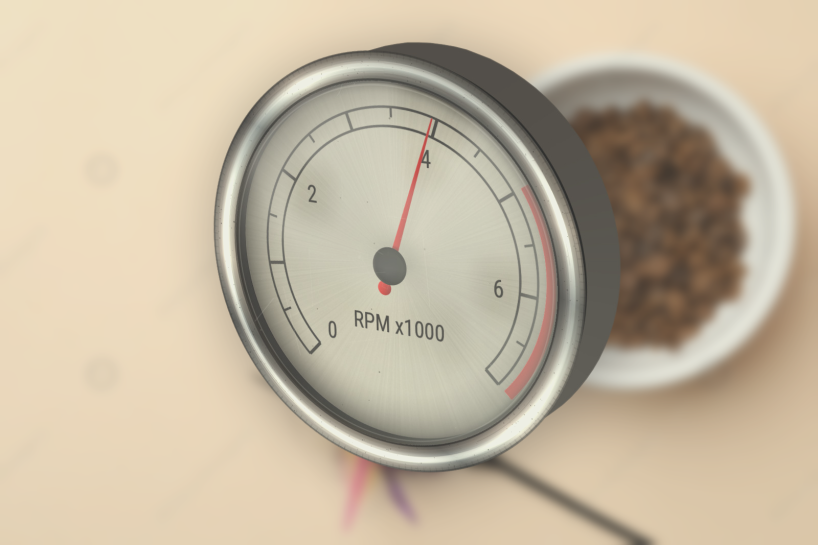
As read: 4000rpm
